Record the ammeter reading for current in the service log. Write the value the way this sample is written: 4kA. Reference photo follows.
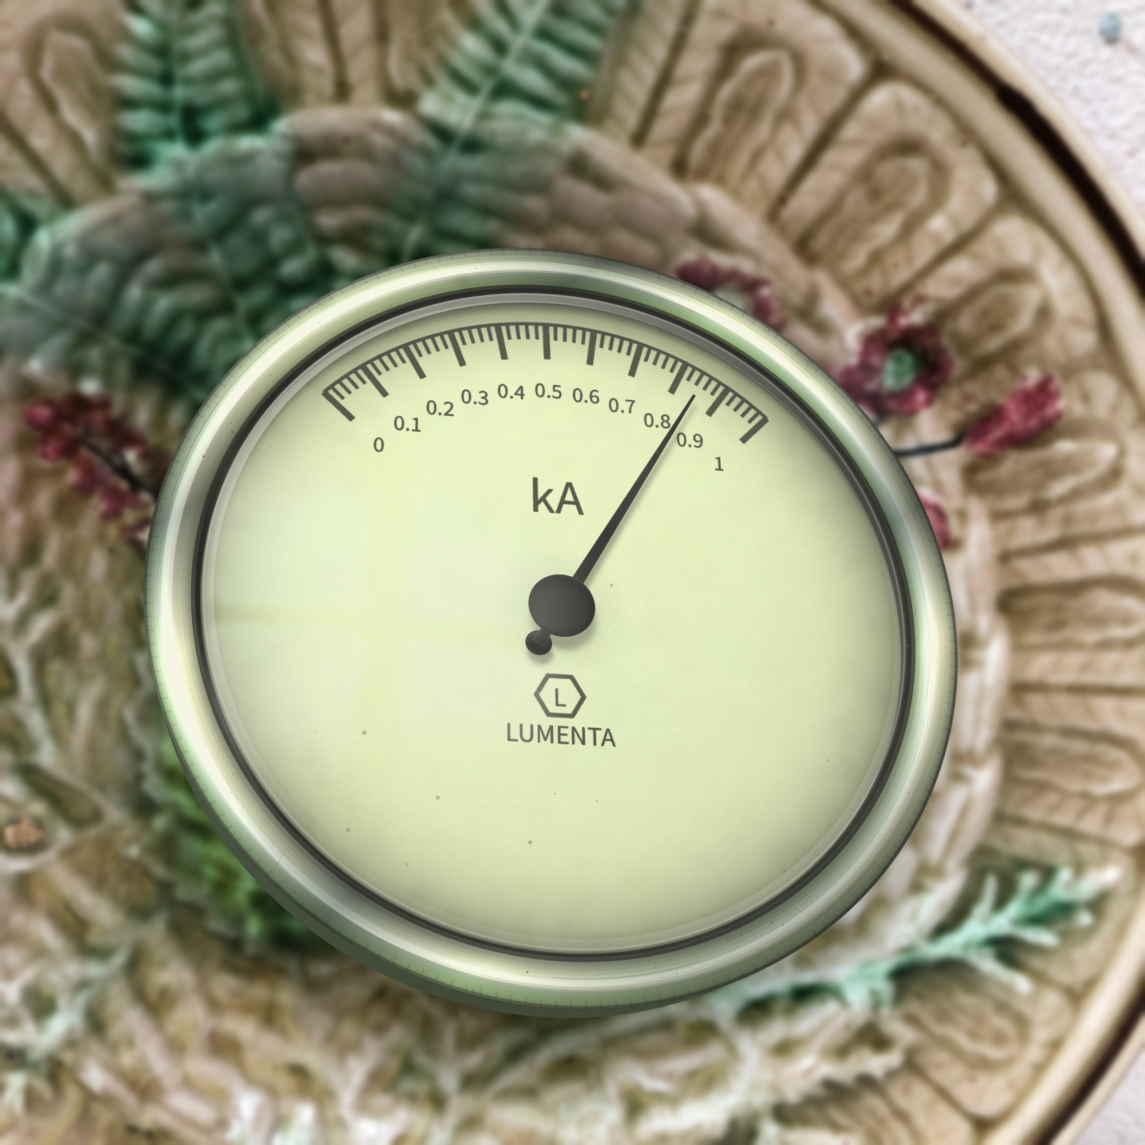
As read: 0.85kA
